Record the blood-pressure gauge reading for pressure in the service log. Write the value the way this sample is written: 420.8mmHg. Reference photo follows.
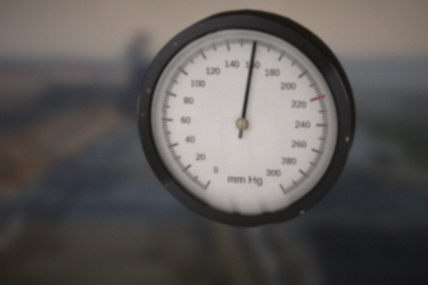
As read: 160mmHg
